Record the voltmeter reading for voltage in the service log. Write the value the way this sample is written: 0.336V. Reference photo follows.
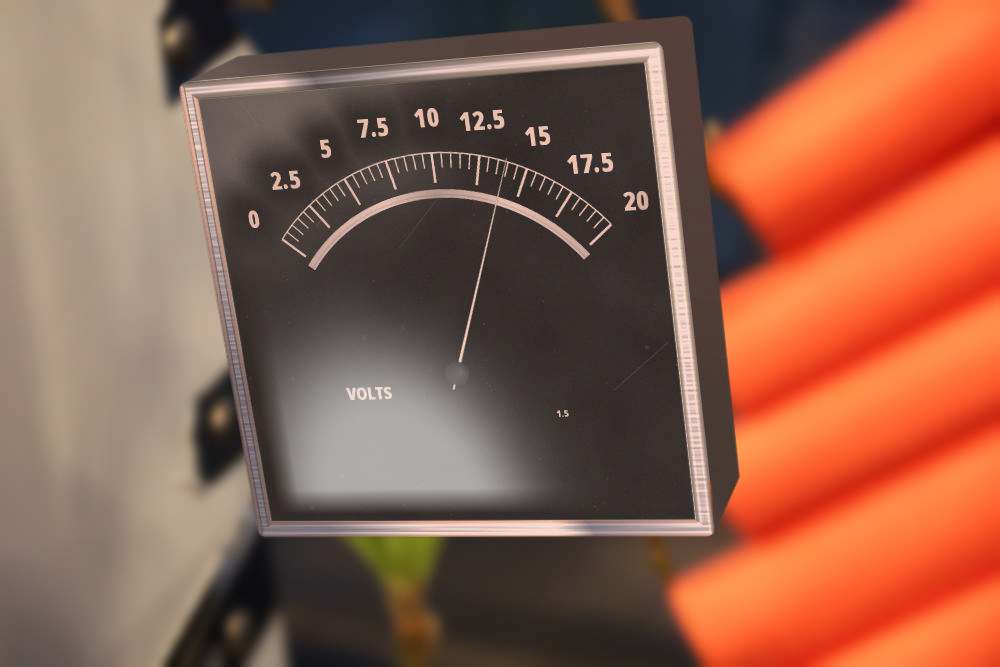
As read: 14V
